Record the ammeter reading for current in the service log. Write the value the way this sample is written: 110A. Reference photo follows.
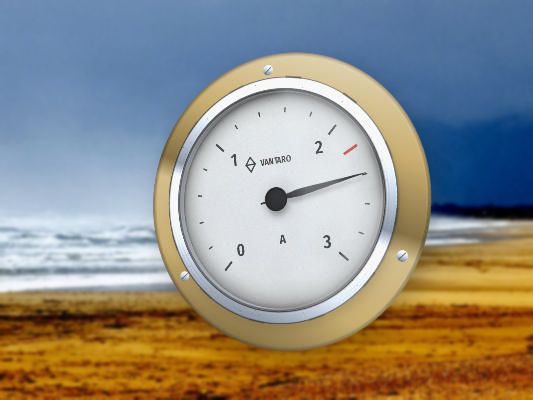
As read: 2.4A
